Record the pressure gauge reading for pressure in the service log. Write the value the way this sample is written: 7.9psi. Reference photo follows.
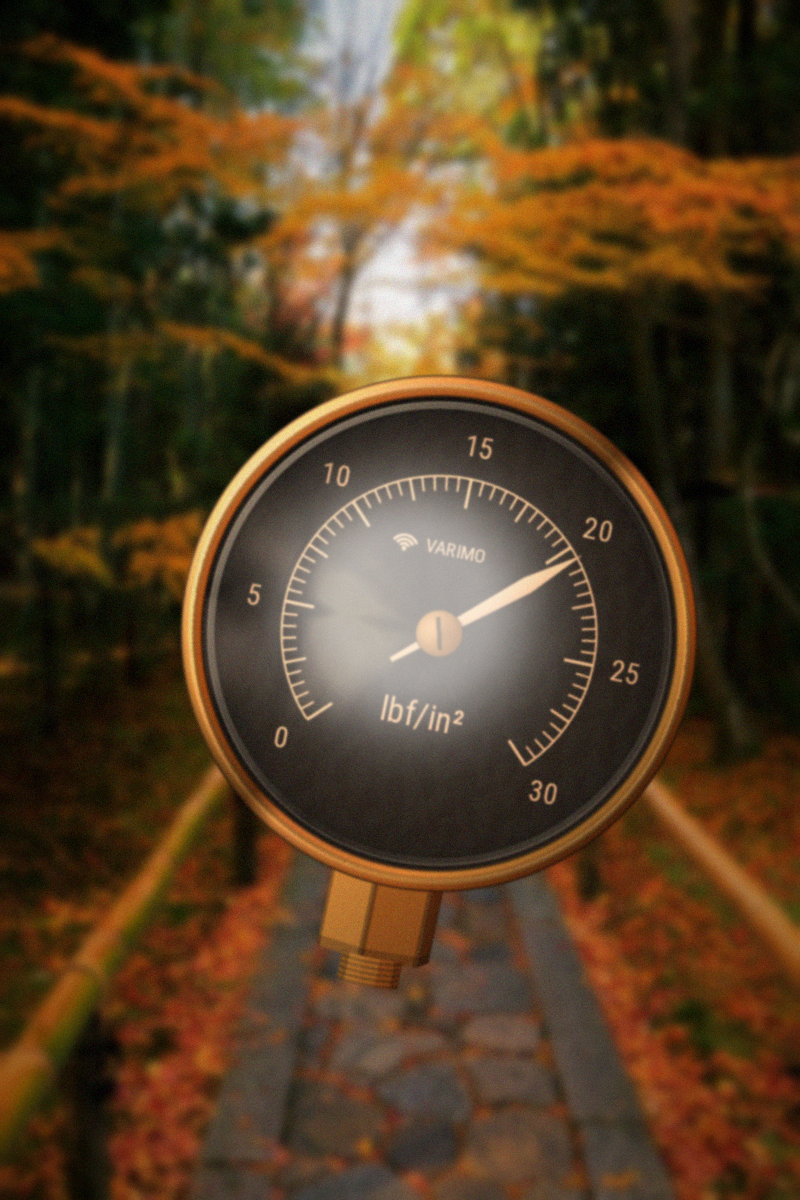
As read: 20.5psi
